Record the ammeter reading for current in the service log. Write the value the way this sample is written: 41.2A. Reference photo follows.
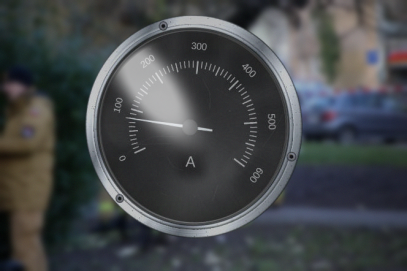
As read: 80A
